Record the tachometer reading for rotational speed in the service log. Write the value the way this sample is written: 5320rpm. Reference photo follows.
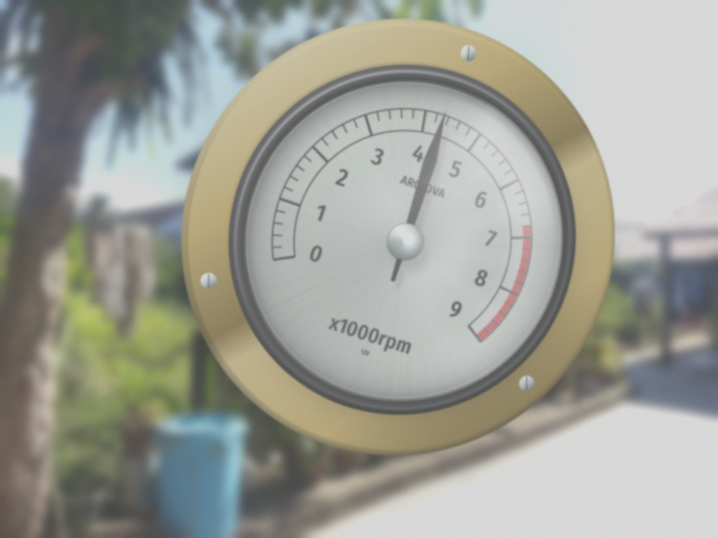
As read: 4300rpm
